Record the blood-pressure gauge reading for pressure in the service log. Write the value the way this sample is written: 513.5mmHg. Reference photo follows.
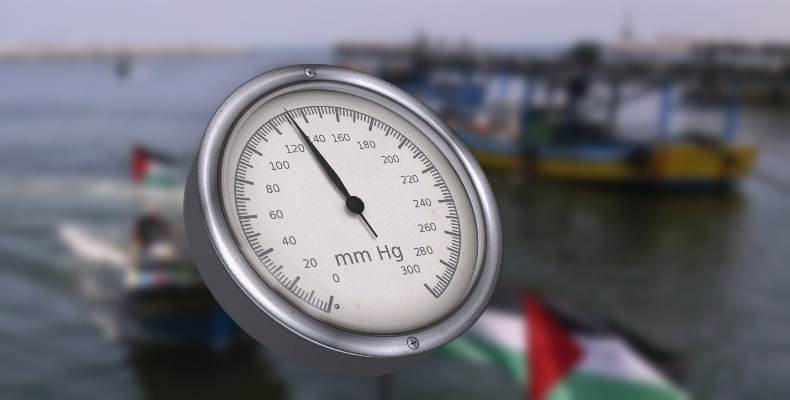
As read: 130mmHg
